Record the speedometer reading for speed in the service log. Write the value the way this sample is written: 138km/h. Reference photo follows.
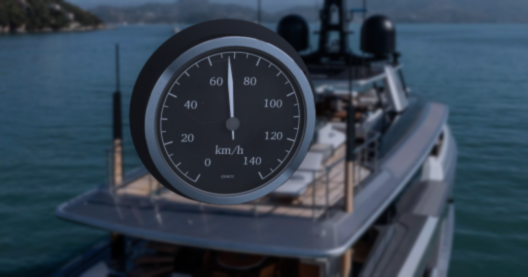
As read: 67.5km/h
